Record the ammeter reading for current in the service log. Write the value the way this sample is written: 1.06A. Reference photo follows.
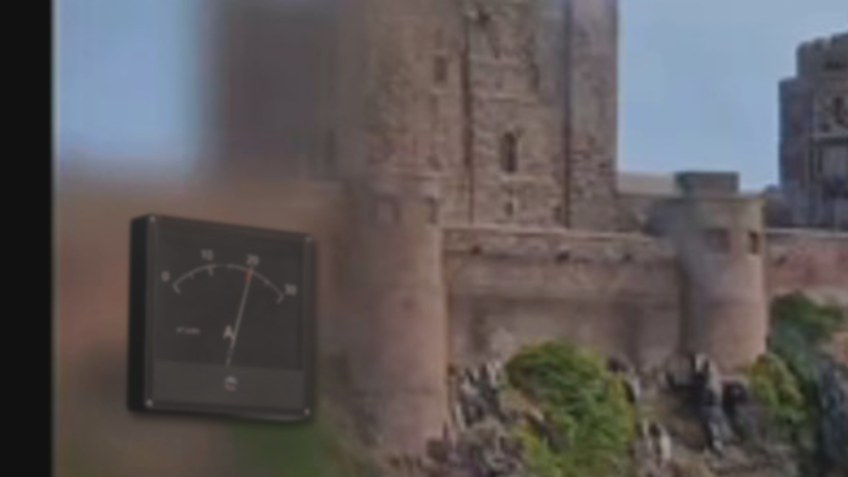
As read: 20A
